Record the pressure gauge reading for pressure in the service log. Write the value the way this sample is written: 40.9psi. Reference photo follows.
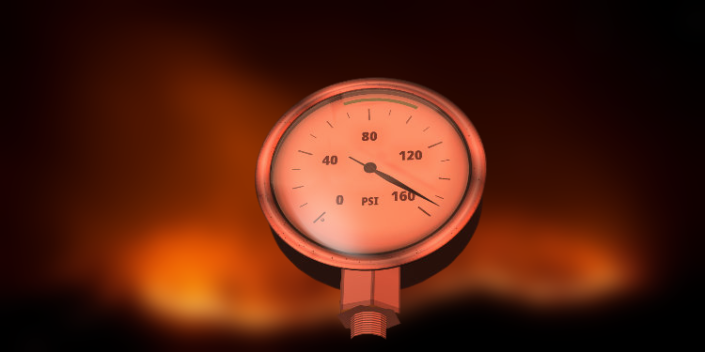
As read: 155psi
